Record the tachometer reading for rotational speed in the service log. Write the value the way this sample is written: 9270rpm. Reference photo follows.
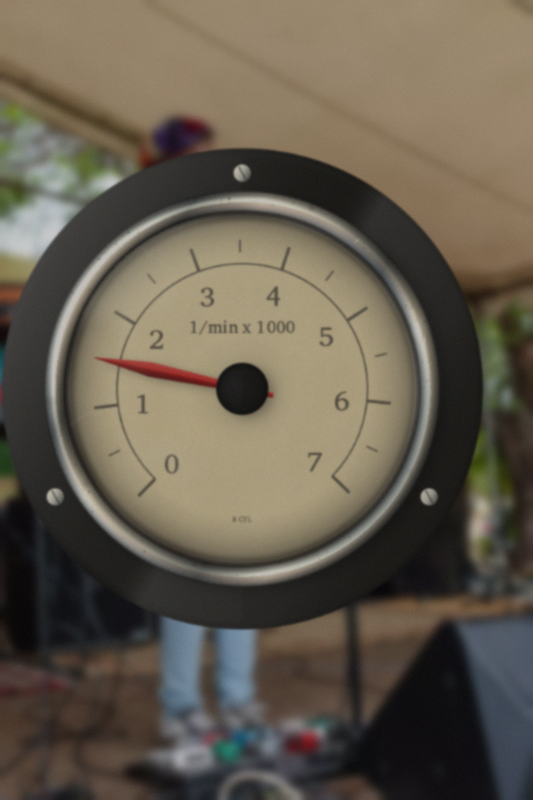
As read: 1500rpm
